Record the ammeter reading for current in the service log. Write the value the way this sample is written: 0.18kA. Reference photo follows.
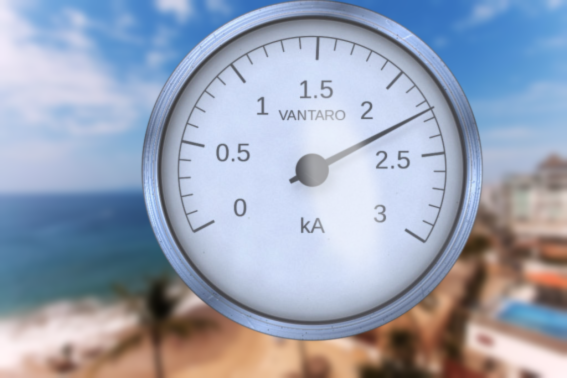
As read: 2.25kA
